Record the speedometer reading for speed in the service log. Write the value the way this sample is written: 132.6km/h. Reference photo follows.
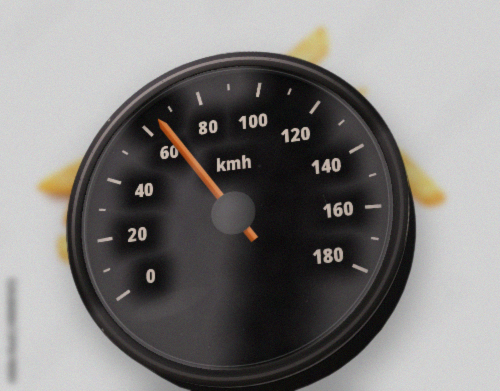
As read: 65km/h
